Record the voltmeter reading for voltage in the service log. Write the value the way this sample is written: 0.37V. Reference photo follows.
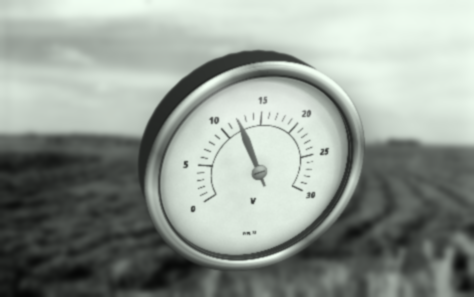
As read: 12V
